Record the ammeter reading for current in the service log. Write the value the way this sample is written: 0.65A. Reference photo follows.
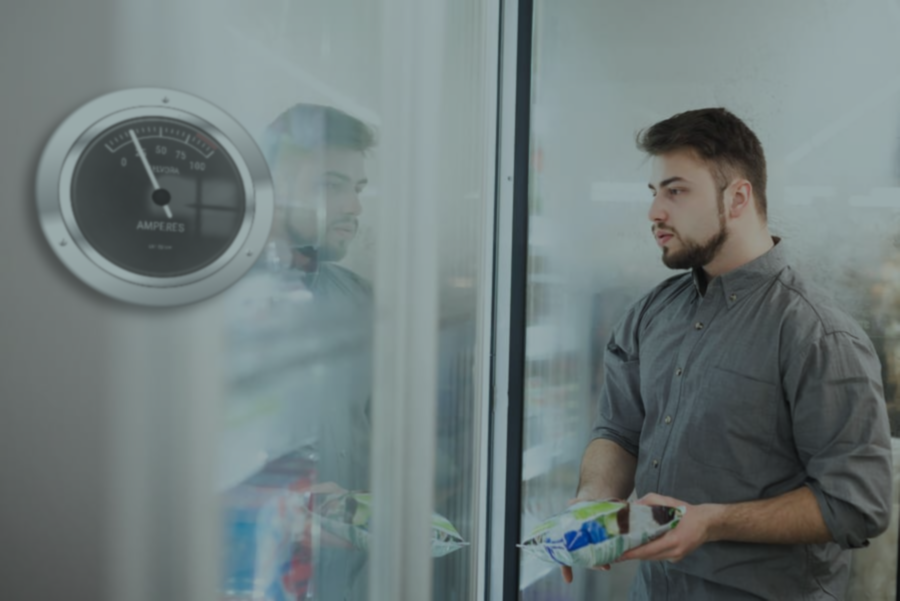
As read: 25A
